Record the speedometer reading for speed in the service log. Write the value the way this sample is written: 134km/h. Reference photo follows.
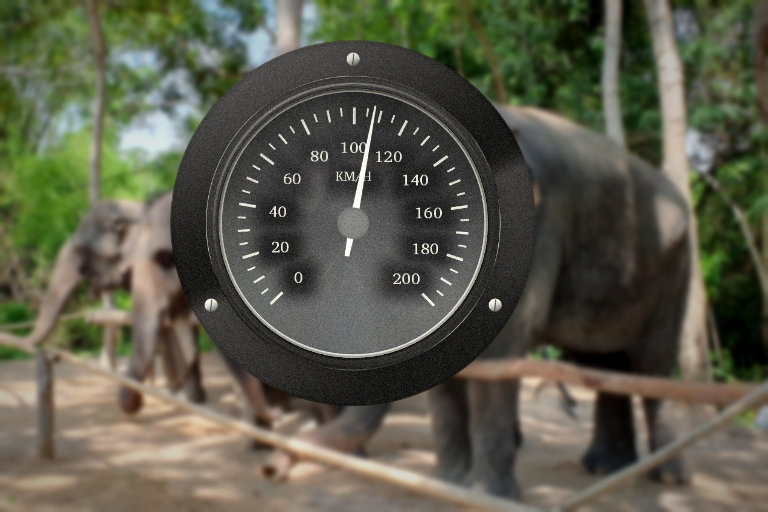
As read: 107.5km/h
